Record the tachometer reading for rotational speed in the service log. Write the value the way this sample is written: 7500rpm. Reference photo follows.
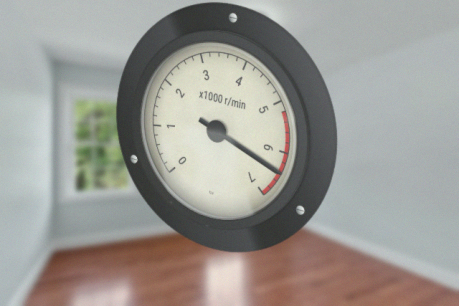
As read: 6400rpm
